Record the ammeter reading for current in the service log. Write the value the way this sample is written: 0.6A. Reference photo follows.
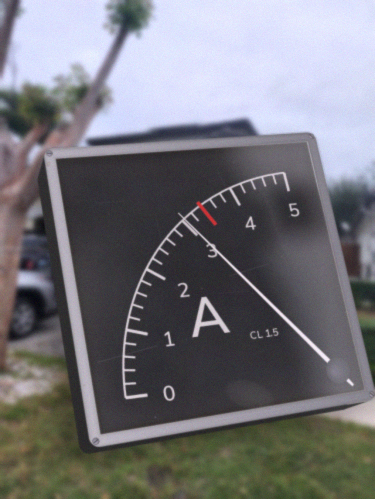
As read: 3A
